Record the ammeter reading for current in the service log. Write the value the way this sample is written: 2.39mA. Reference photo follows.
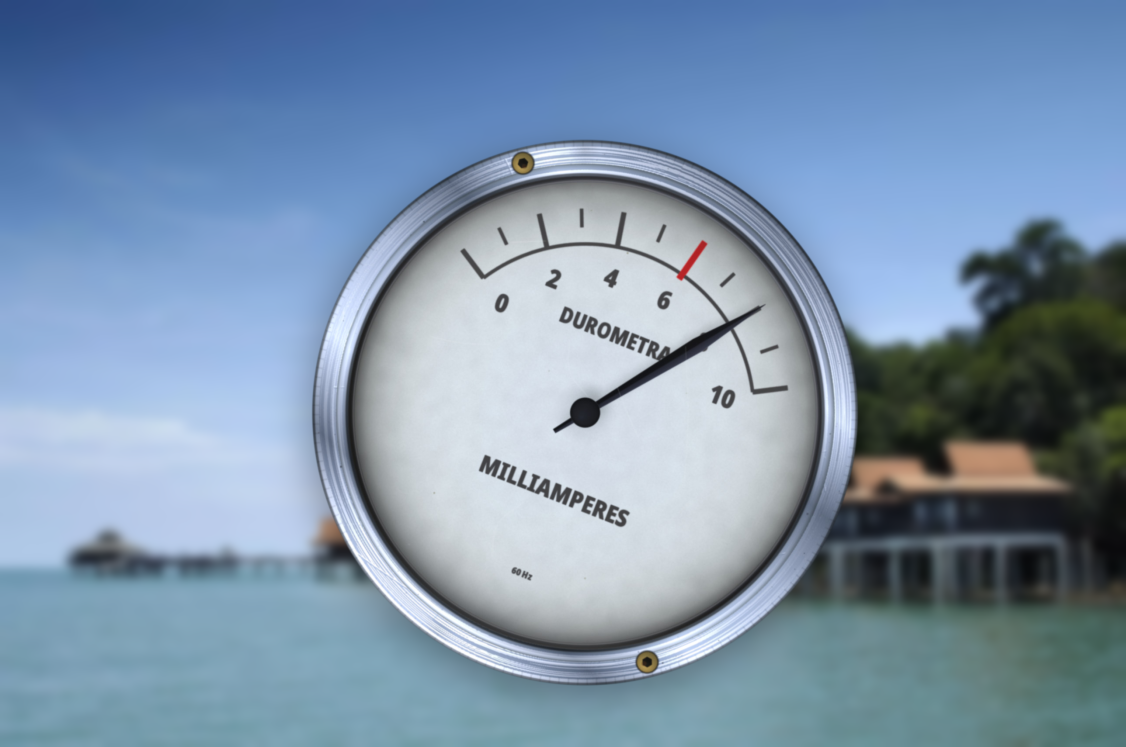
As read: 8mA
